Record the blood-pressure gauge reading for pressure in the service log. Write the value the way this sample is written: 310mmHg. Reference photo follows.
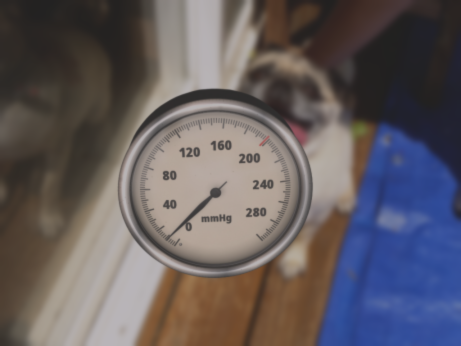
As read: 10mmHg
